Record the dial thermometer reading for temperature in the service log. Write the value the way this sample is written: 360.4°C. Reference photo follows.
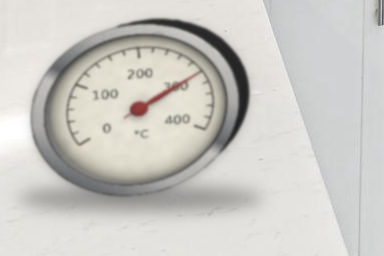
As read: 300°C
